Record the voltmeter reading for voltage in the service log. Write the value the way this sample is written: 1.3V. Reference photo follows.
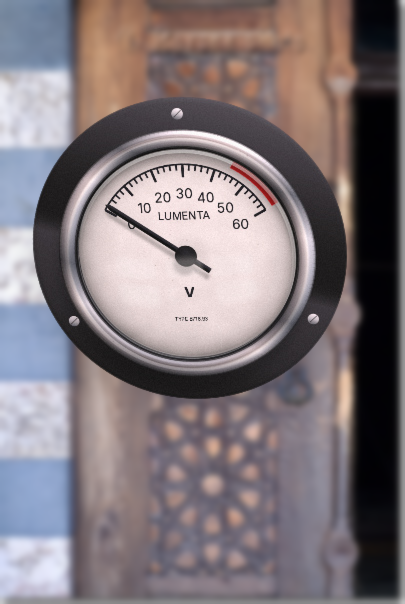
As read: 2V
